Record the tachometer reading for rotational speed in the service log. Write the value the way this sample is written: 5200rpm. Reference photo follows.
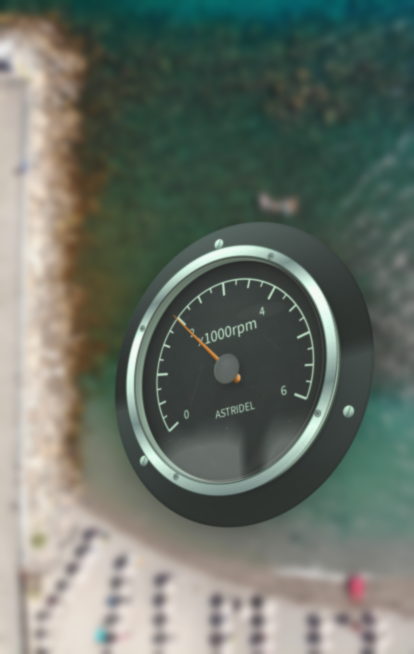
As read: 2000rpm
